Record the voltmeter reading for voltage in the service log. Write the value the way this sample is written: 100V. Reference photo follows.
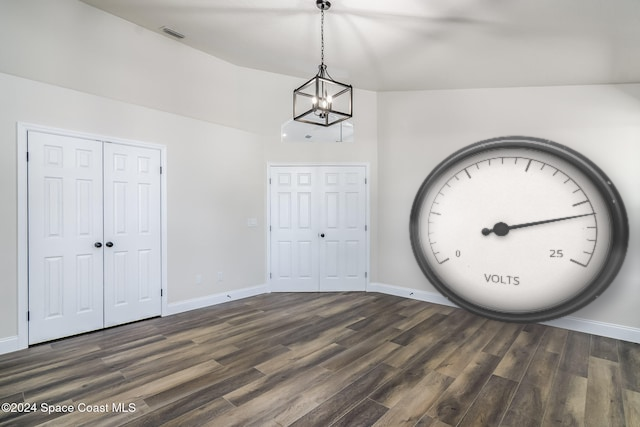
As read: 21V
